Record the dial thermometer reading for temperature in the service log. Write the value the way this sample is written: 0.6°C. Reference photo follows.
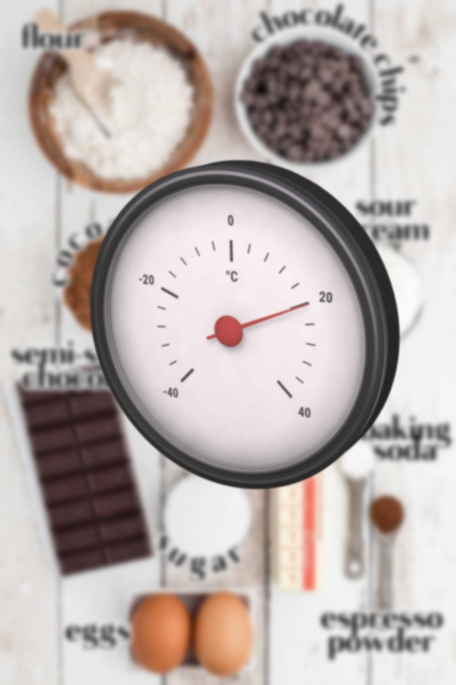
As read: 20°C
